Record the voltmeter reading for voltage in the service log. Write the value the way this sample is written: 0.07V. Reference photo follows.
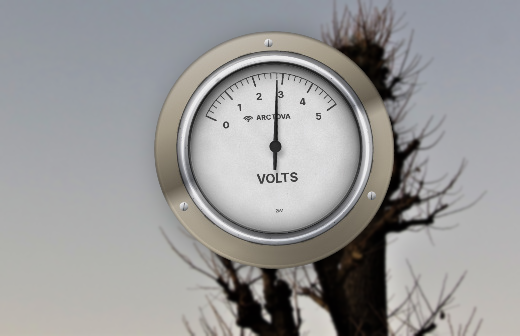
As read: 2.8V
